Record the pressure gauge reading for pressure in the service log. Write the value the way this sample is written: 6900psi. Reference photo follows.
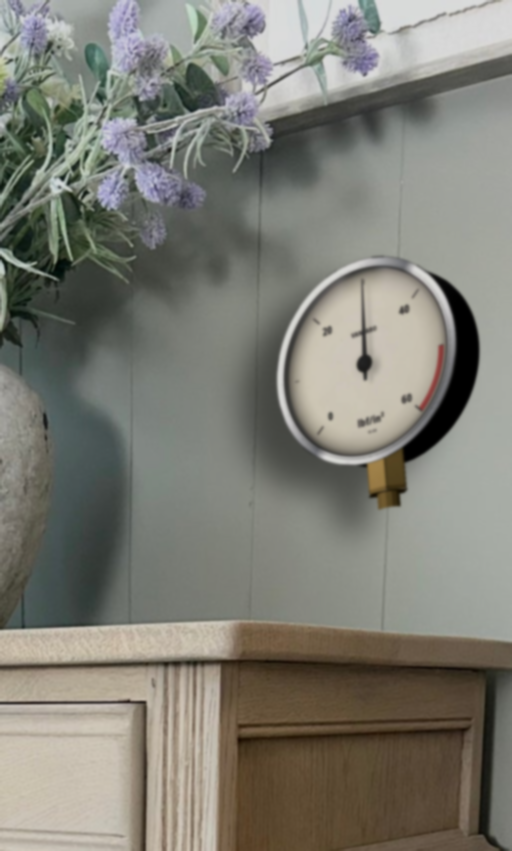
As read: 30psi
